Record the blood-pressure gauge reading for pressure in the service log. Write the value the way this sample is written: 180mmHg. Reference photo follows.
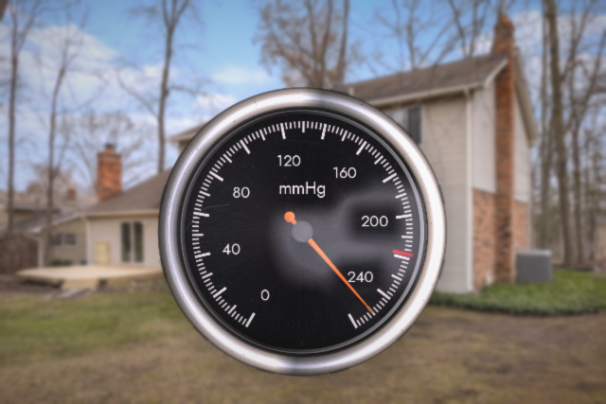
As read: 250mmHg
